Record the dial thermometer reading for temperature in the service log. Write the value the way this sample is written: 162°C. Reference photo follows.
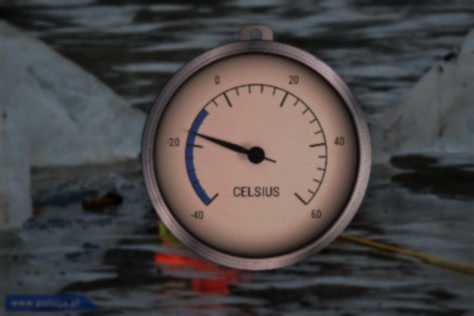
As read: -16°C
